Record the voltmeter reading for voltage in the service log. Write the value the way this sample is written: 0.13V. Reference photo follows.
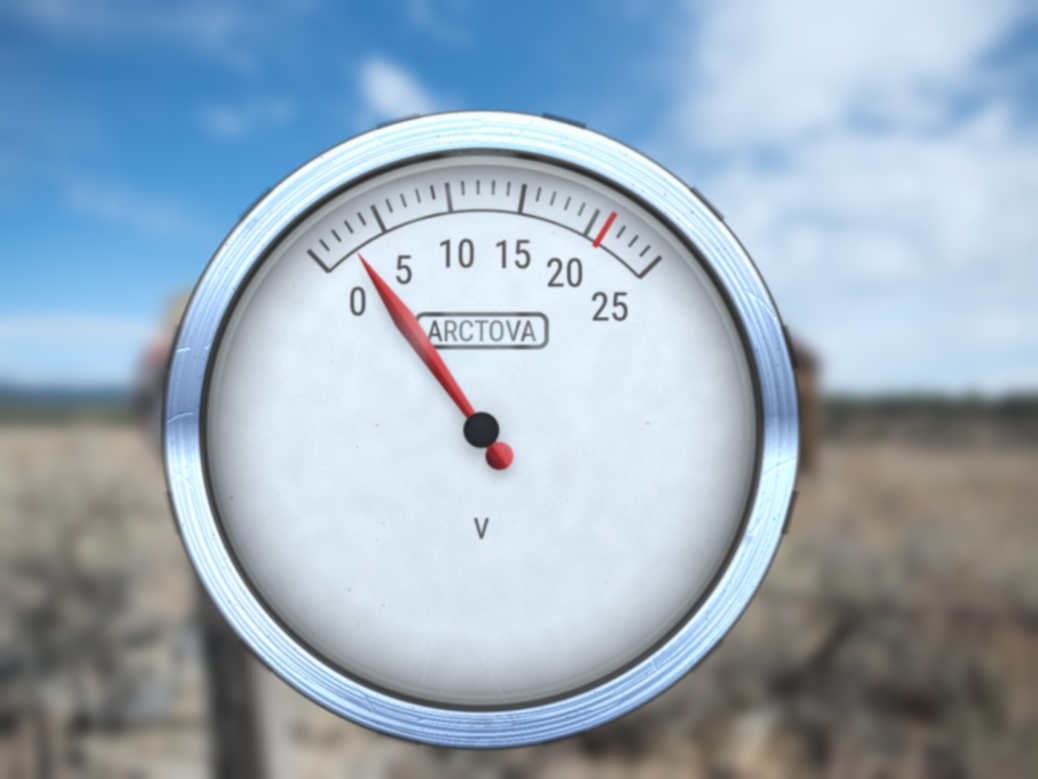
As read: 2.5V
